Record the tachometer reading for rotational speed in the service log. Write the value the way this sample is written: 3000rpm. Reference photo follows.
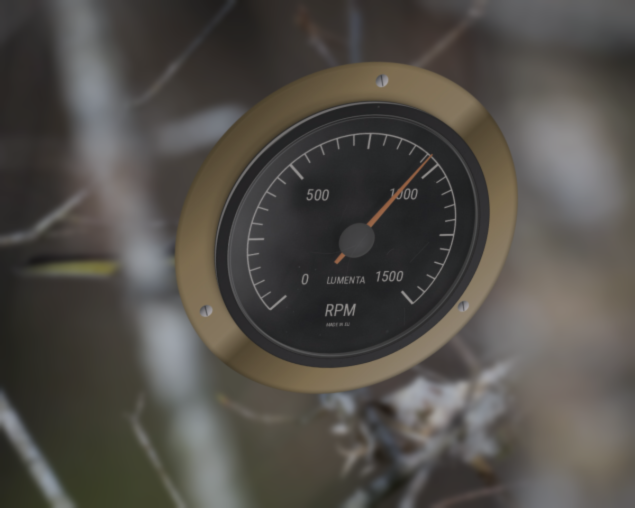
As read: 950rpm
